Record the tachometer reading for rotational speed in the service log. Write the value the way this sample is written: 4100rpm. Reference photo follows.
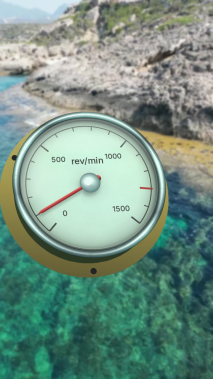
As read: 100rpm
